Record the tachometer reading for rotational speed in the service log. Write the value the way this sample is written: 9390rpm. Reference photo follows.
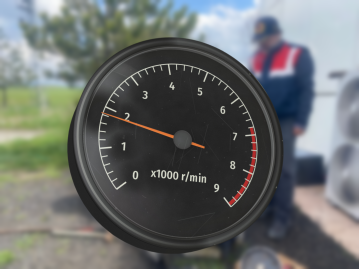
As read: 1800rpm
